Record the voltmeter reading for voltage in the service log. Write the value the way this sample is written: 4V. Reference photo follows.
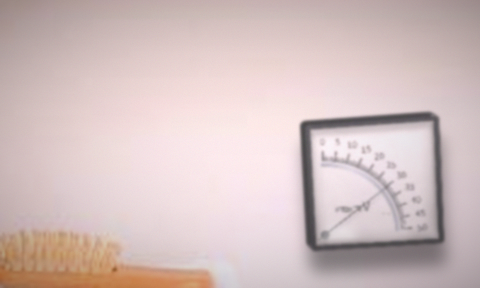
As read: 30V
